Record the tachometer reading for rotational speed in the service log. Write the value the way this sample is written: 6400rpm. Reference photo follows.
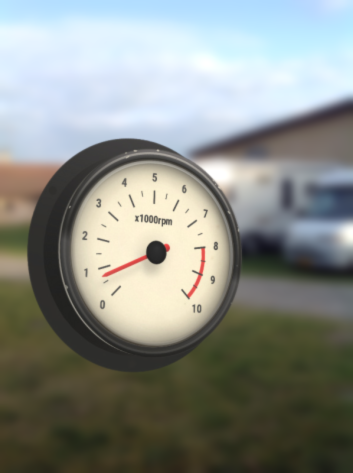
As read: 750rpm
